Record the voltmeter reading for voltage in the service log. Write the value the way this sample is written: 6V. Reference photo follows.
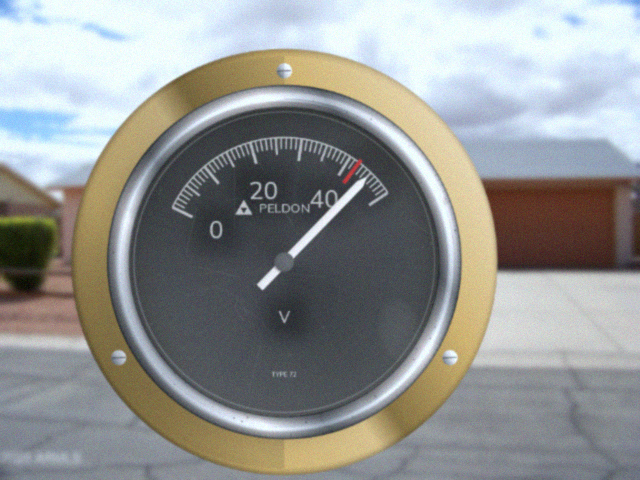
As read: 45V
